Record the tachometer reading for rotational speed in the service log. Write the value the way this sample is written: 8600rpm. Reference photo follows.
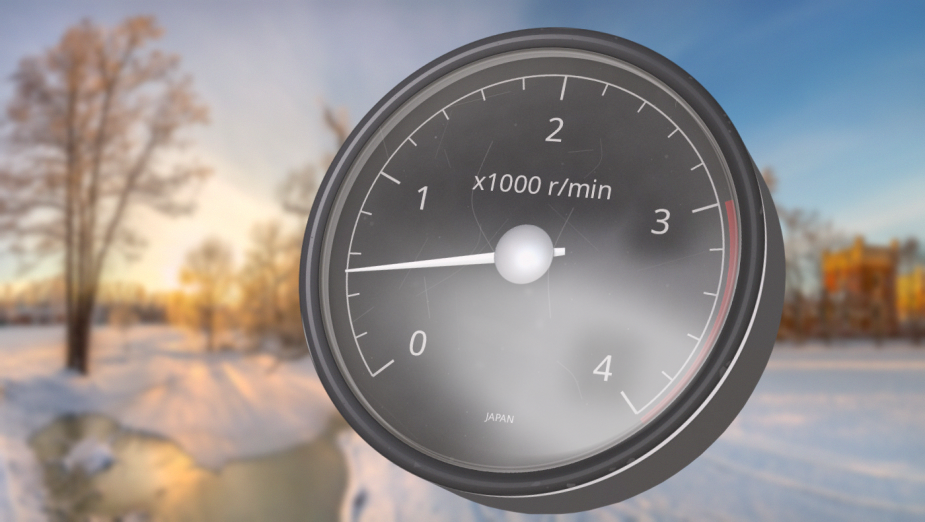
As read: 500rpm
